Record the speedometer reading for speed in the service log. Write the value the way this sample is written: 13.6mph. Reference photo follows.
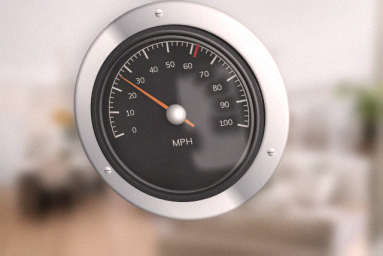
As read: 26mph
